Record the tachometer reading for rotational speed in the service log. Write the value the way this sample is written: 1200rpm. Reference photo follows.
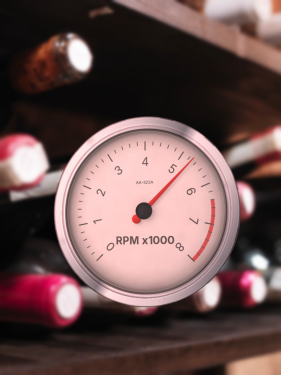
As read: 5300rpm
